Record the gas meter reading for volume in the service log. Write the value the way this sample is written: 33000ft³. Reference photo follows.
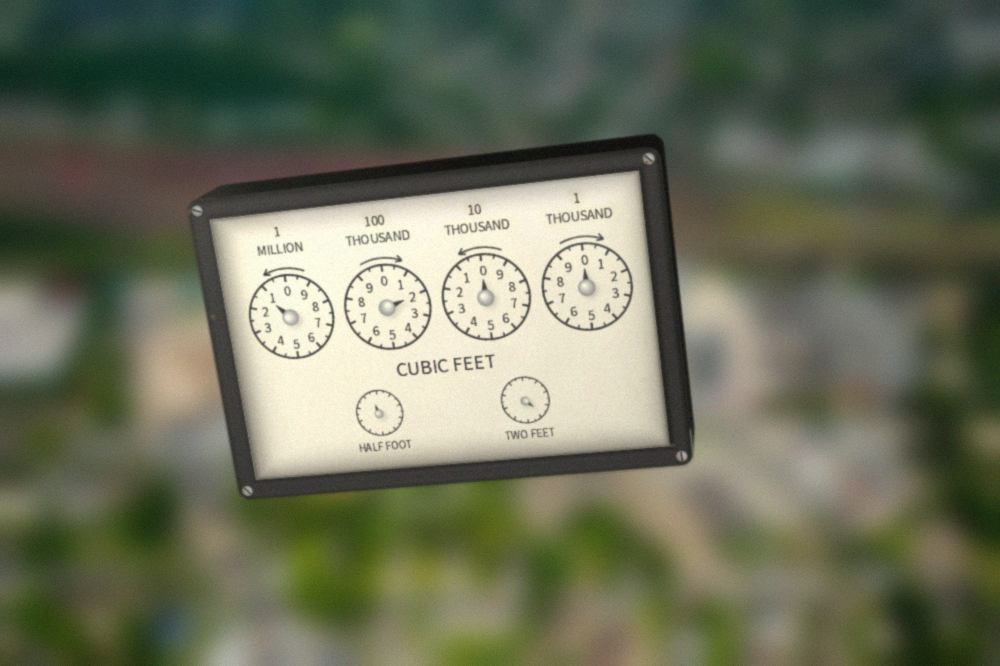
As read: 120000ft³
